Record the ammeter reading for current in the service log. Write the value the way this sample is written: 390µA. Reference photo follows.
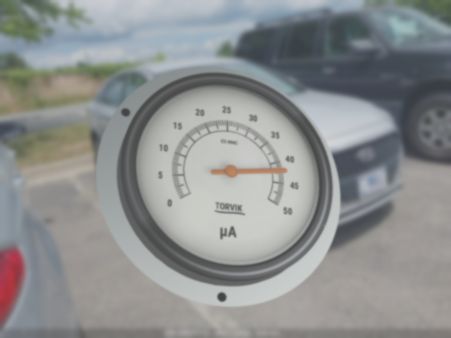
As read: 42.5µA
